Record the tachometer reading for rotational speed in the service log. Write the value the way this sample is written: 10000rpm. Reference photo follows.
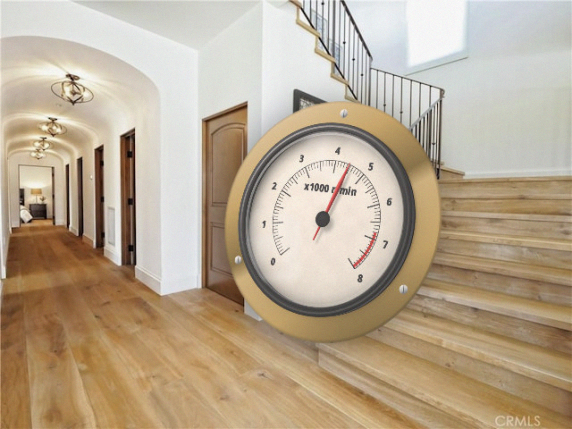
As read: 4500rpm
